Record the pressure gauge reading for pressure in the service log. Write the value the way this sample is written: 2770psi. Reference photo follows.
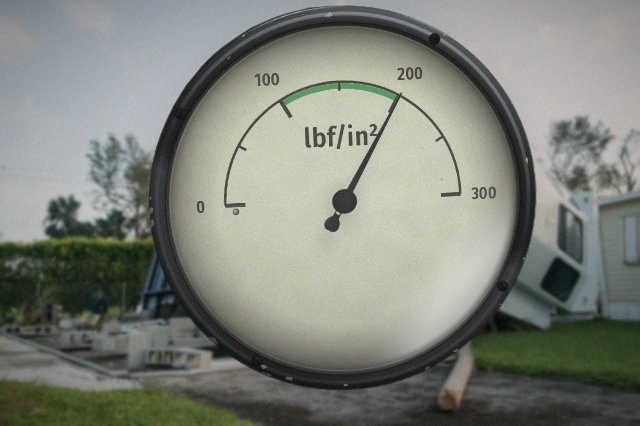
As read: 200psi
